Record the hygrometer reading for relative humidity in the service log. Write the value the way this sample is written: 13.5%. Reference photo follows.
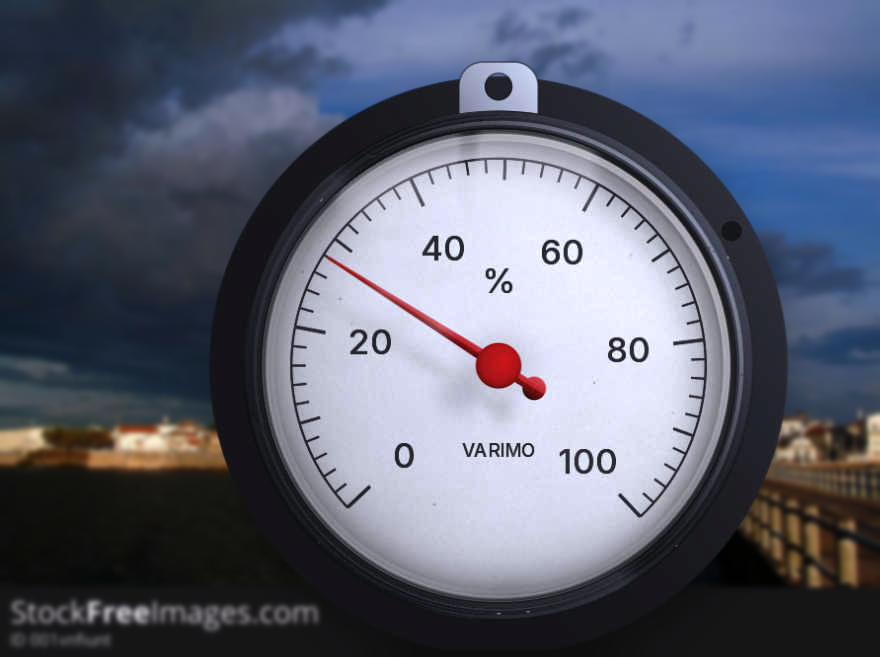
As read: 28%
